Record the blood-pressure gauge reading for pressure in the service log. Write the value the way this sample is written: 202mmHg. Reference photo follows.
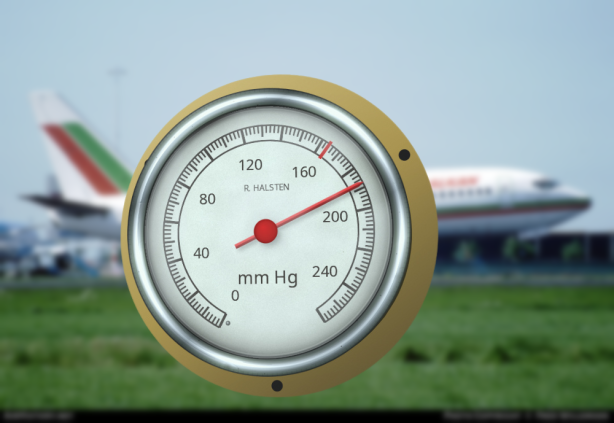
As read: 188mmHg
